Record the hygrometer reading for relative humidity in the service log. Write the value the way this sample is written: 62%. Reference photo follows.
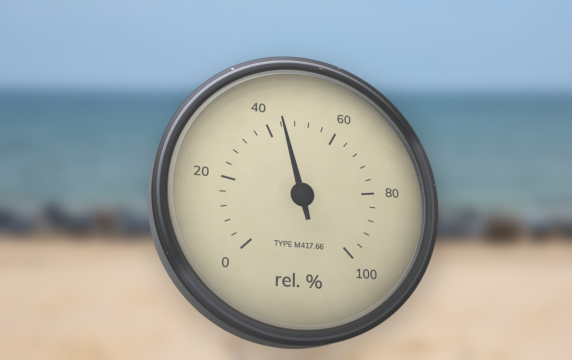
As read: 44%
